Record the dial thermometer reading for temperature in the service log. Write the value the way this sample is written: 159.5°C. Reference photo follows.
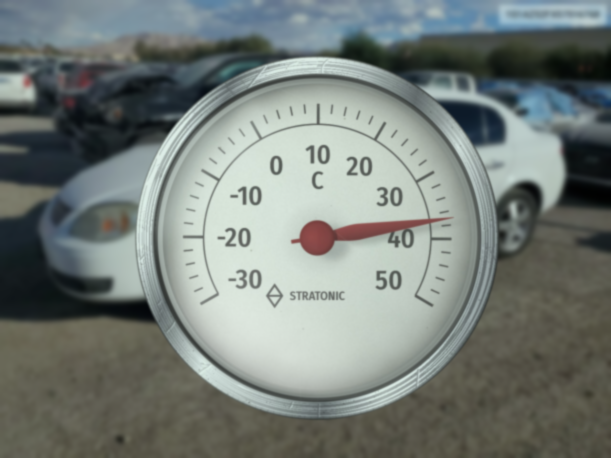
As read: 37°C
